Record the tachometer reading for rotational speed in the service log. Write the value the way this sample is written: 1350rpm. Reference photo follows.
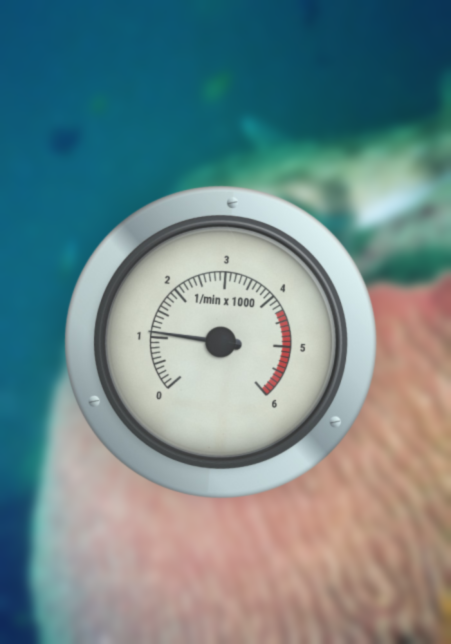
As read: 1100rpm
